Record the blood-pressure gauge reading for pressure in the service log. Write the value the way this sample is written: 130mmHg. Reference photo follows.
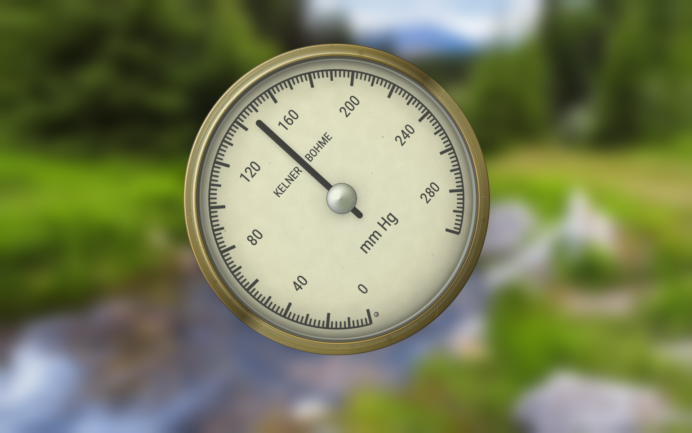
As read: 146mmHg
